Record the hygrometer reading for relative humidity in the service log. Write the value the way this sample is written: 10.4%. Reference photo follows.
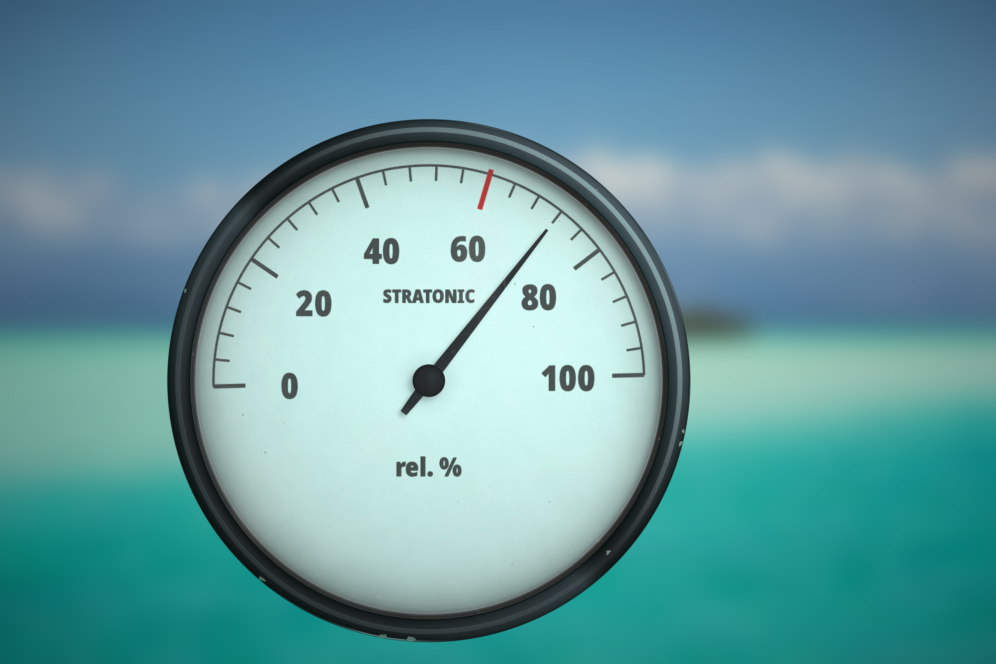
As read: 72%
